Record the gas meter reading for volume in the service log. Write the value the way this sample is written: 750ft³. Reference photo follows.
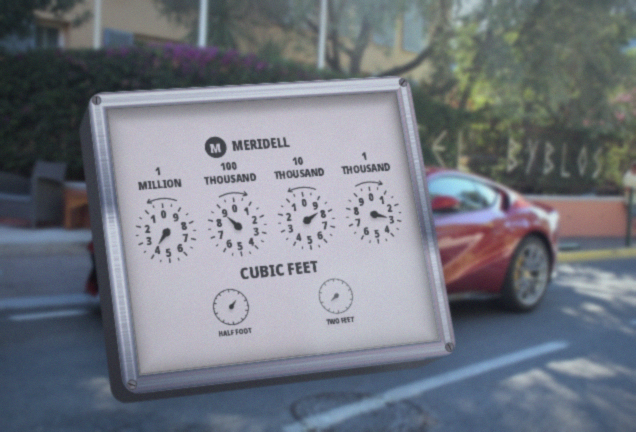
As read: 388300ft³
